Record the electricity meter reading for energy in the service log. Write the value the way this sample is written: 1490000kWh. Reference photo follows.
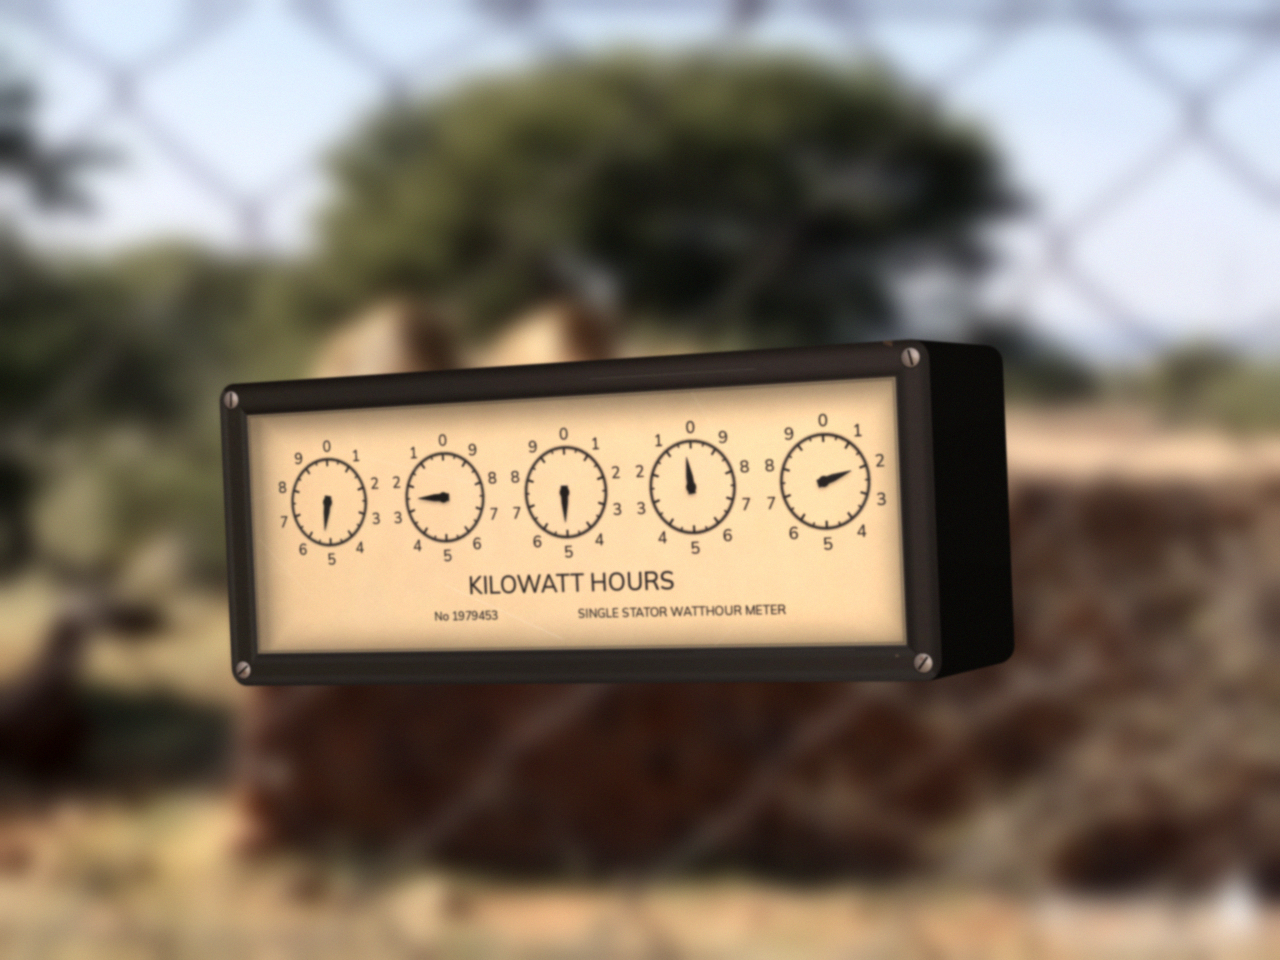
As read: 52502kWh
